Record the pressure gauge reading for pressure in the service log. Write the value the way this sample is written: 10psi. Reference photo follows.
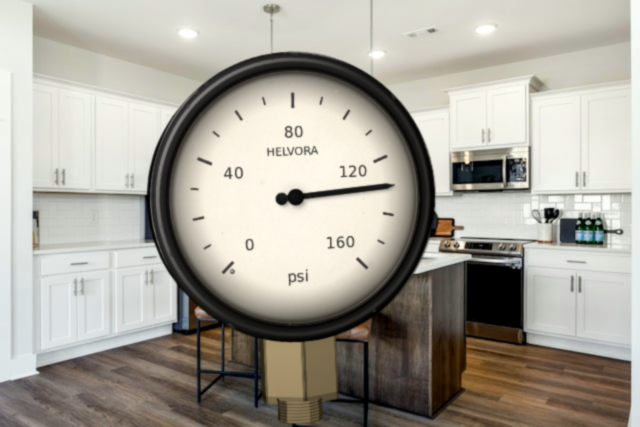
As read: 130psi
